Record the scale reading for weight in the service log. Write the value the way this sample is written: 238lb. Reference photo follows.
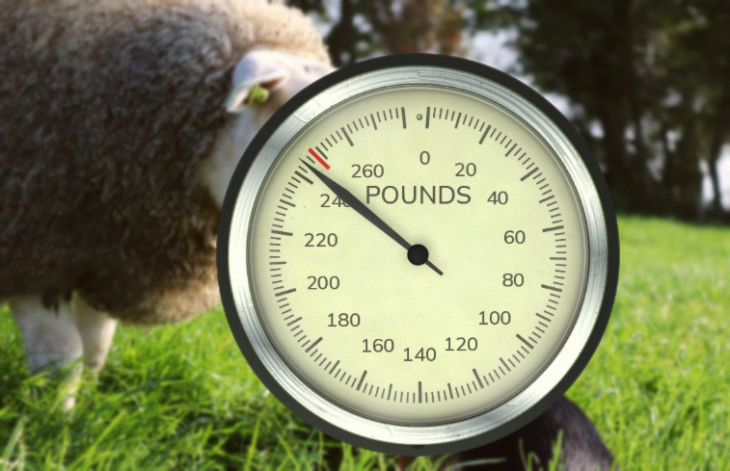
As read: 244lb
